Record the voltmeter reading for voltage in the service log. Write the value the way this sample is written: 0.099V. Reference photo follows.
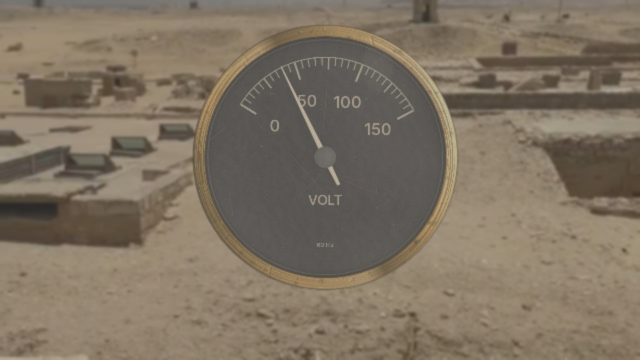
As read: 40V
